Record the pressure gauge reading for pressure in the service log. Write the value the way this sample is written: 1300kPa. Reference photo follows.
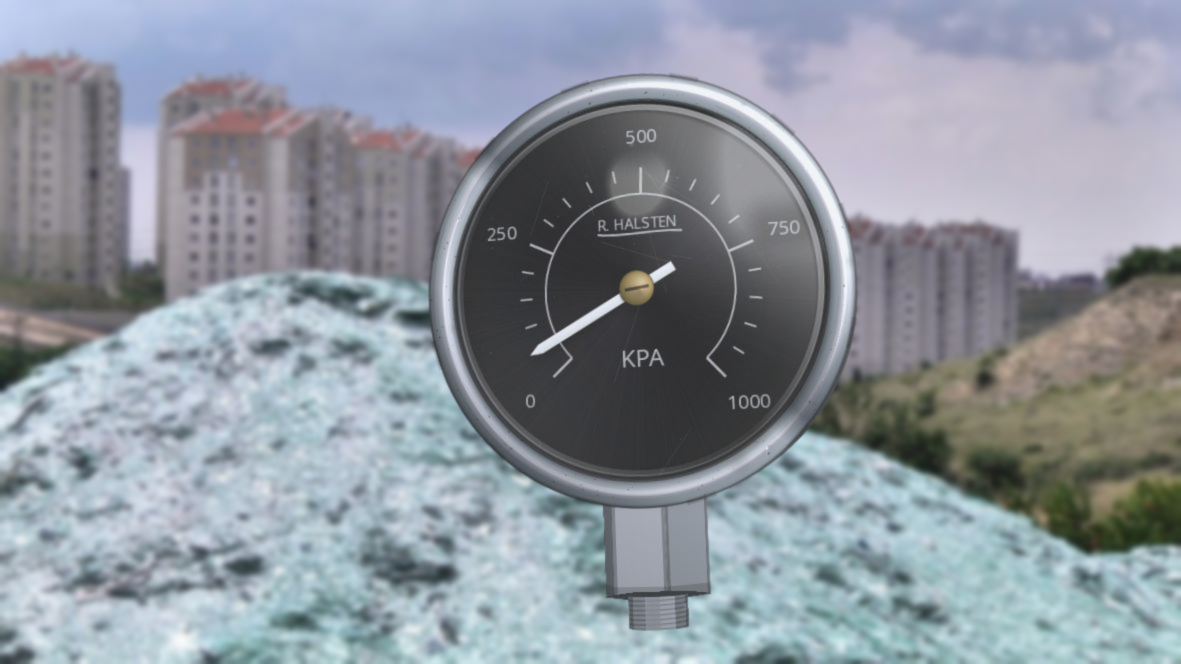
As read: 50kPa
